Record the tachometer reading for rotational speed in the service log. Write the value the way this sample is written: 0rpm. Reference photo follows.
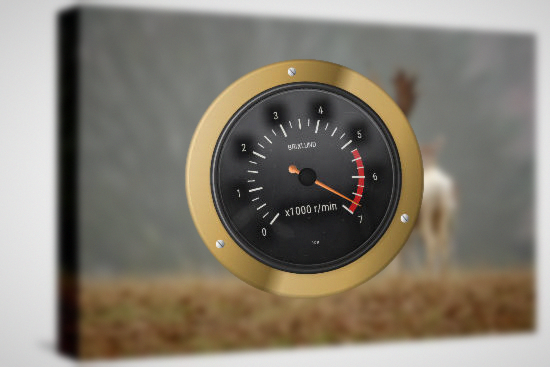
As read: 6750rpm
